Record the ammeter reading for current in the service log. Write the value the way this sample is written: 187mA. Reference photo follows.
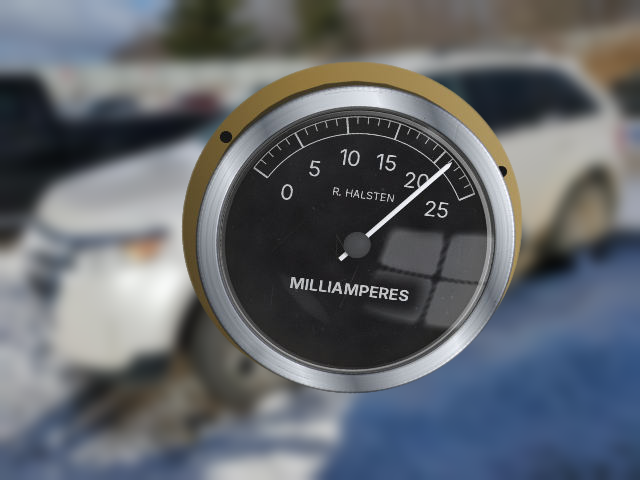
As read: 21mA
